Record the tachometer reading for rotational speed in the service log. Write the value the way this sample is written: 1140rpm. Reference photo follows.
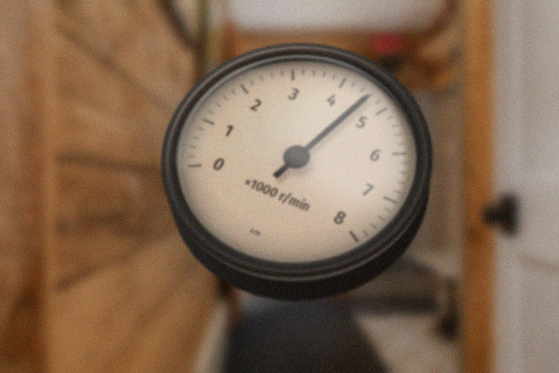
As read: 4600rpm
